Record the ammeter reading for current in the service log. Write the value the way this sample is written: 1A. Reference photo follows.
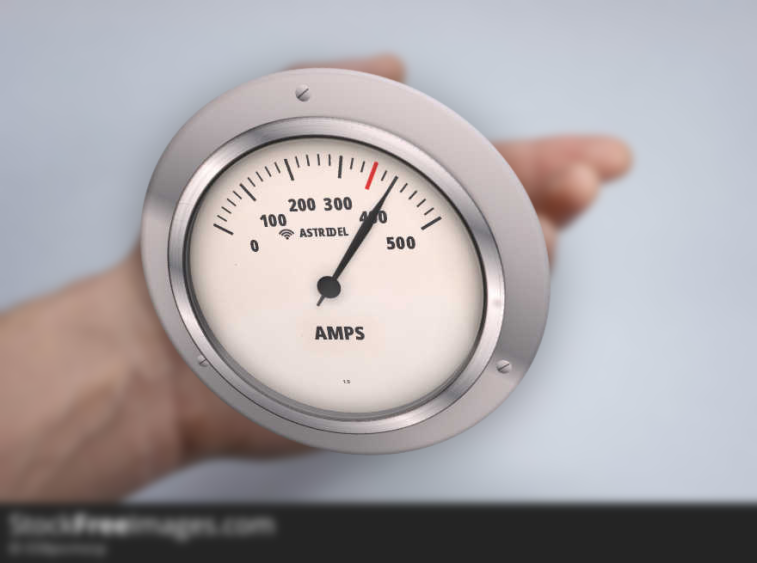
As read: 400A
